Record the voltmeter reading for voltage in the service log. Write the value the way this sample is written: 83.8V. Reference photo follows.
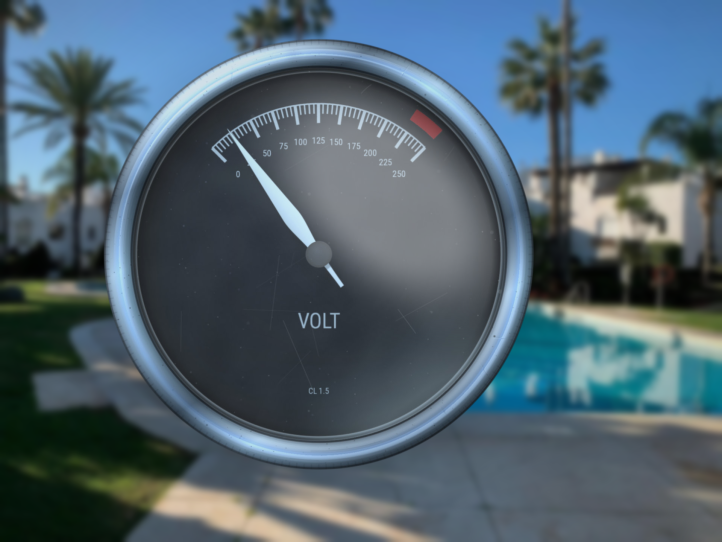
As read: 25V
